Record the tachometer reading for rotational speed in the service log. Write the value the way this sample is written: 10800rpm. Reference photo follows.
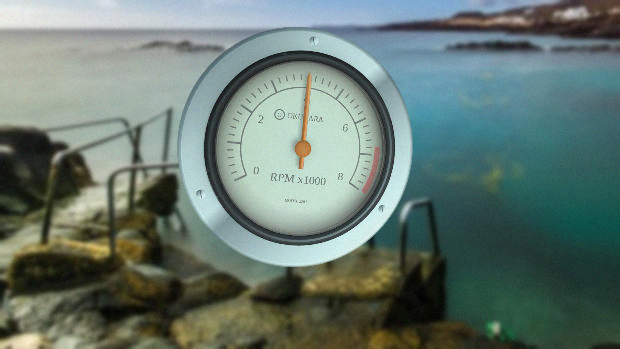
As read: 4000rpm
